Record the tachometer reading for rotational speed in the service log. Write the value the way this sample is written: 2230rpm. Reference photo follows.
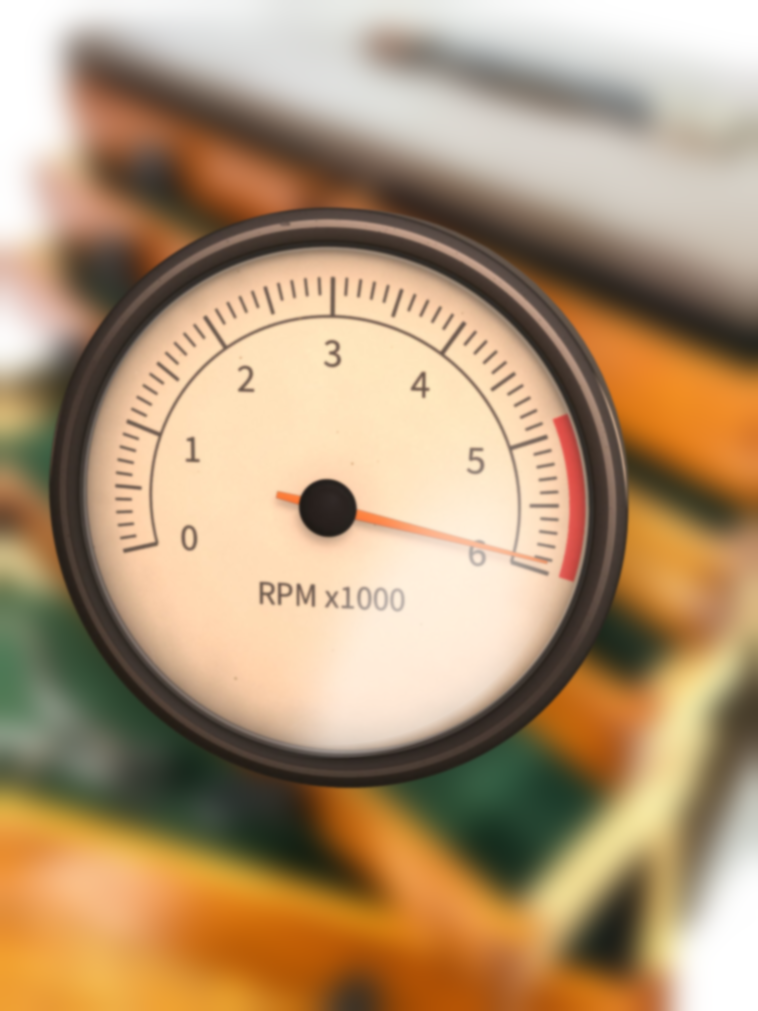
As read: 5900rpm
